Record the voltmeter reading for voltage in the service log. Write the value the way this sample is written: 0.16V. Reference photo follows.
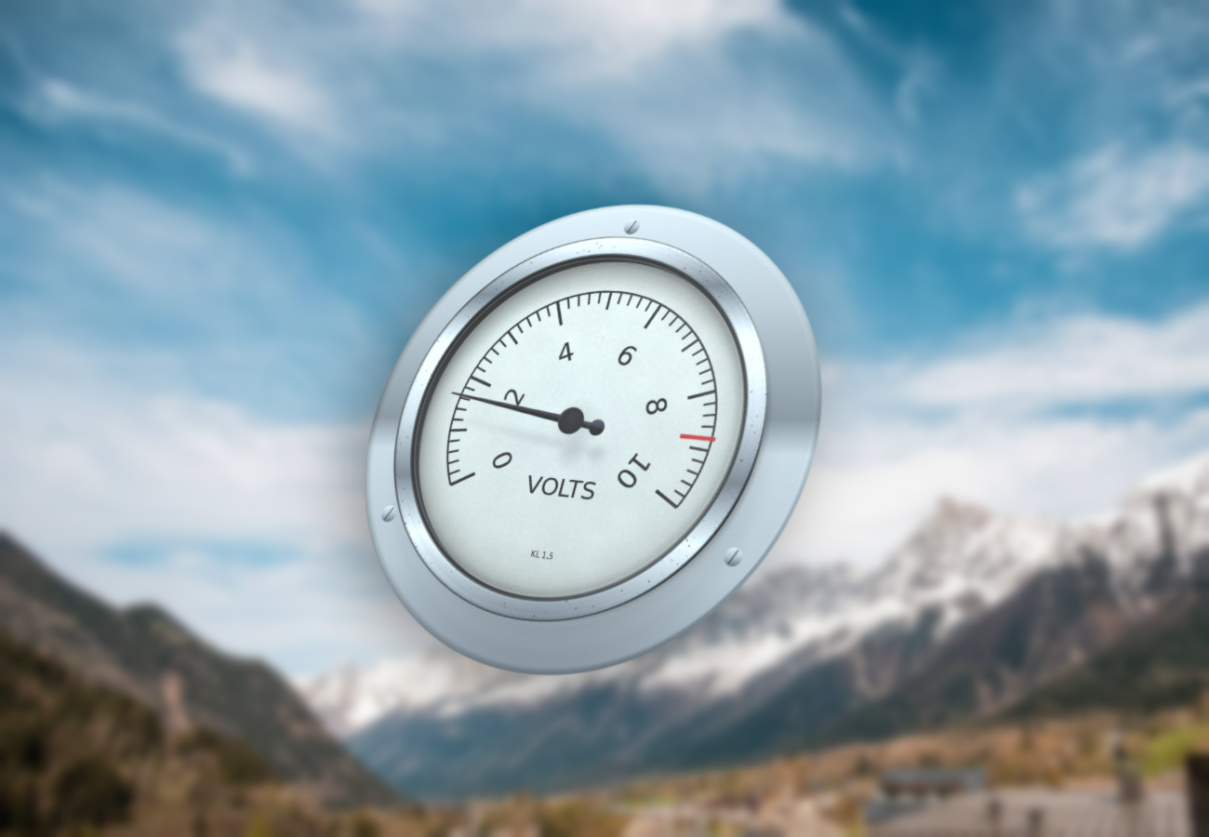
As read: 1.6V
